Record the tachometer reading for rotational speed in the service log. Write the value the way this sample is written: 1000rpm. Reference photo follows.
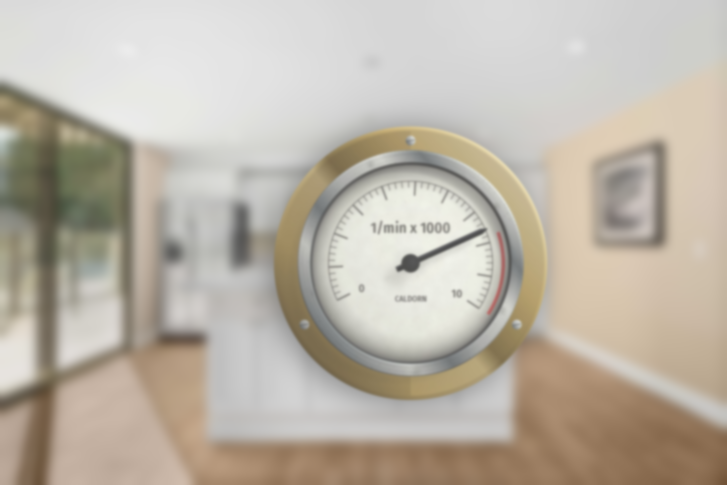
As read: 7600rpm
